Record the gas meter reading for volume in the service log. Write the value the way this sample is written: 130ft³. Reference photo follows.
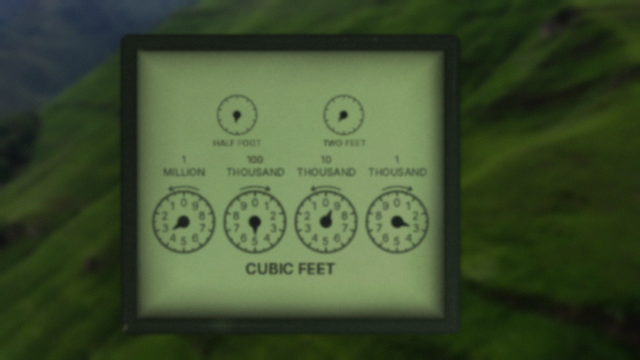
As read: 349300ft³
